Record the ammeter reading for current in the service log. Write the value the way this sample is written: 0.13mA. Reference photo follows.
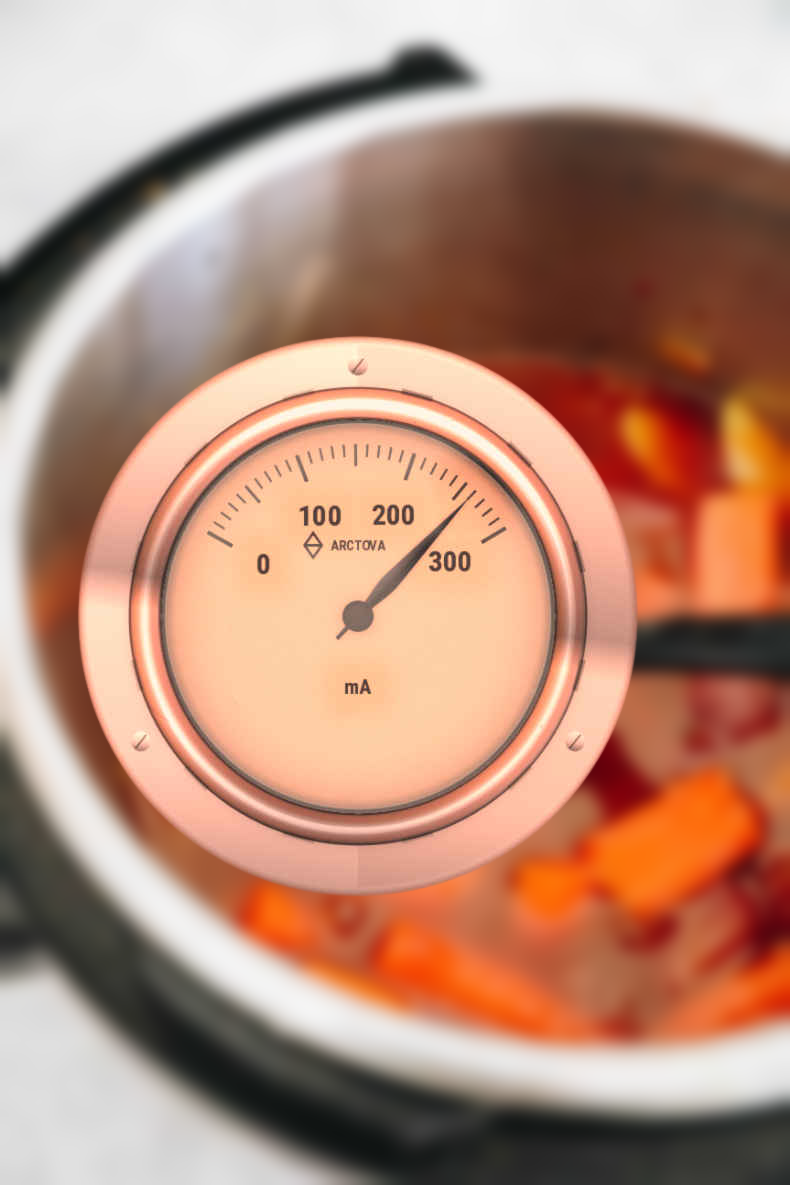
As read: 260mA
